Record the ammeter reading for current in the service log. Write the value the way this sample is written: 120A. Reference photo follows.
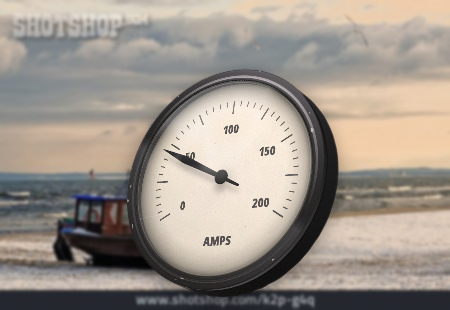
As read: 45A
